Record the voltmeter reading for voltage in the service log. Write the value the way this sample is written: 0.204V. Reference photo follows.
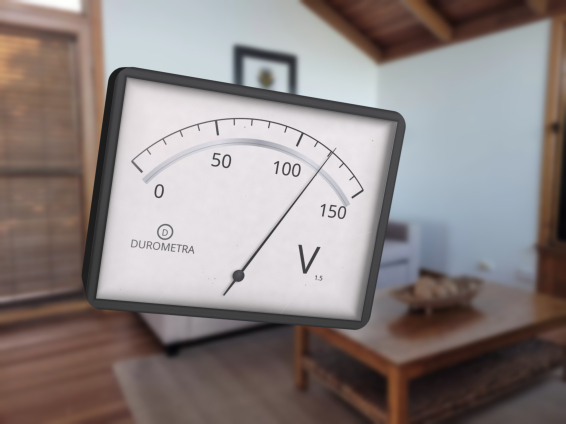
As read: 120V
